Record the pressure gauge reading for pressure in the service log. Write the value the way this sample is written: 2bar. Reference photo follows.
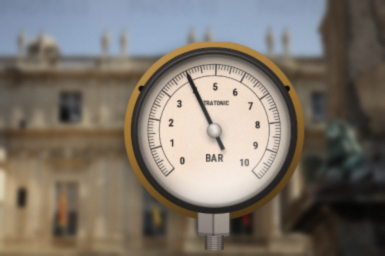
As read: 4bar
